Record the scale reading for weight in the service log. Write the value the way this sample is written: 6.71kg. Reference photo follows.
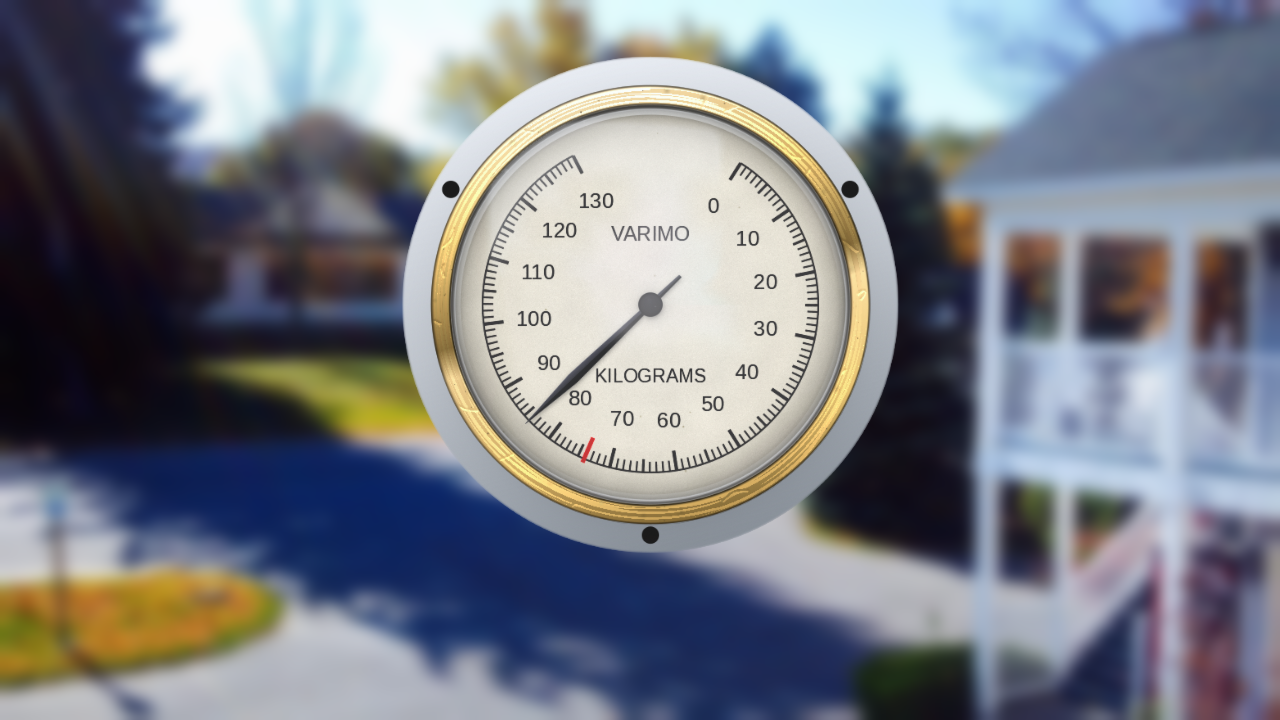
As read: 84kg
